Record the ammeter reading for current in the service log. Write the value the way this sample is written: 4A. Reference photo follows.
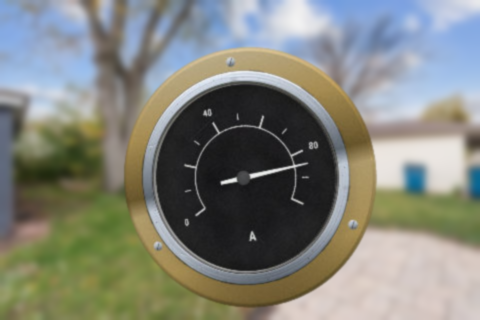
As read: 85A
